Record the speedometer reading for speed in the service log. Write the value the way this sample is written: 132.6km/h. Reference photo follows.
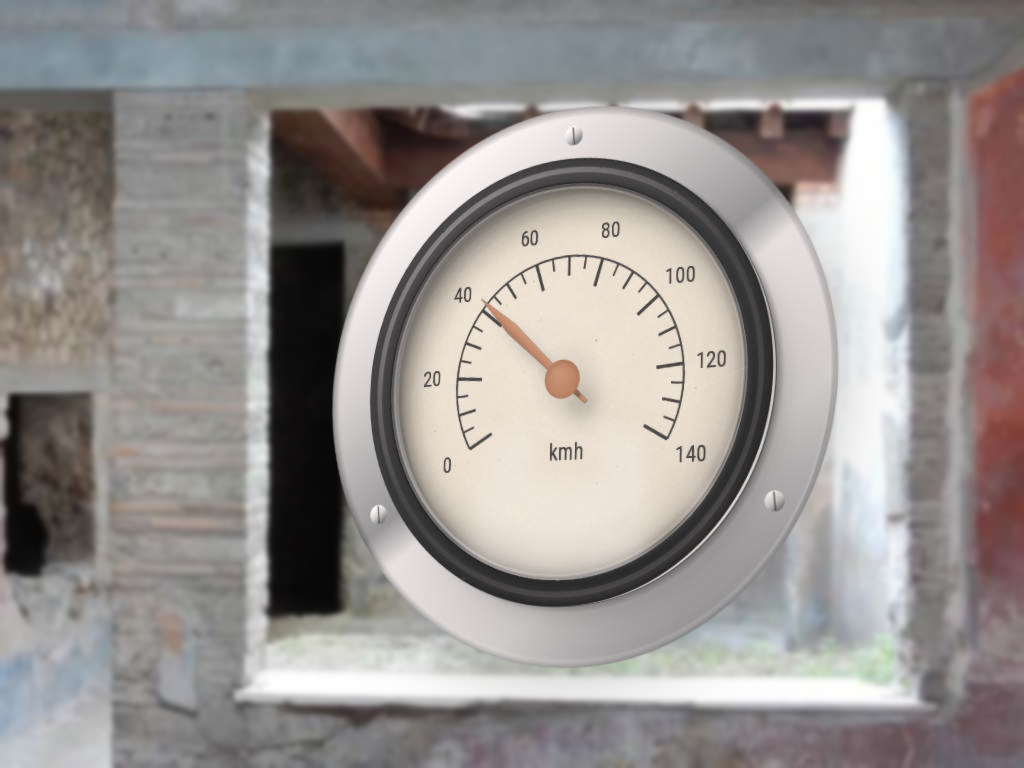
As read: 42.5km/h
